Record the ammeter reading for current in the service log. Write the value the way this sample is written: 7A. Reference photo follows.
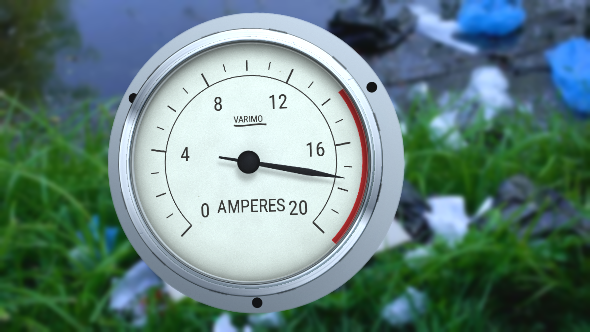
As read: 17.5A
